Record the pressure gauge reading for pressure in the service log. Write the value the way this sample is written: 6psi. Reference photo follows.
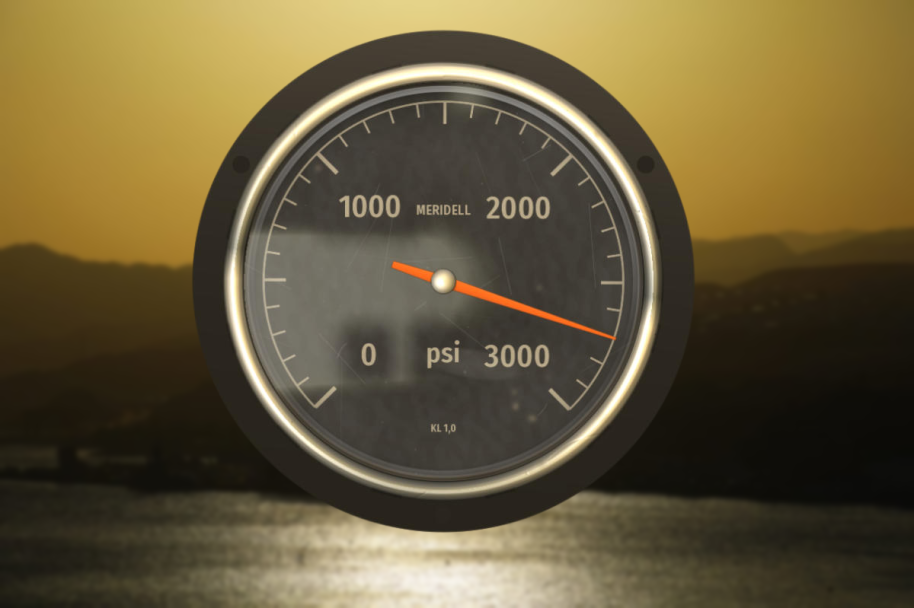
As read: 2700psi
